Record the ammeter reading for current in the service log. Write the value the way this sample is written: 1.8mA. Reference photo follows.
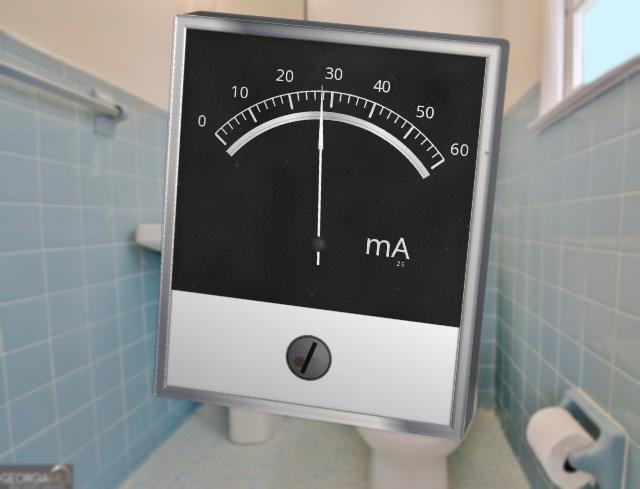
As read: 28mA
